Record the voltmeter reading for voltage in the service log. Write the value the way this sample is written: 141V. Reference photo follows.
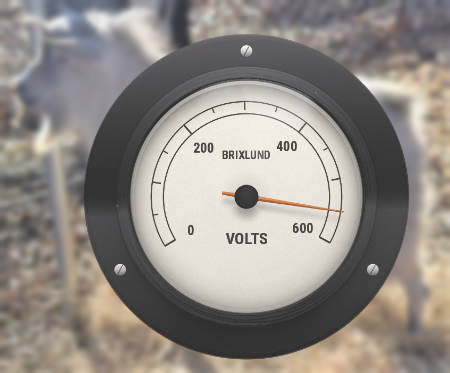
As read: 550V
